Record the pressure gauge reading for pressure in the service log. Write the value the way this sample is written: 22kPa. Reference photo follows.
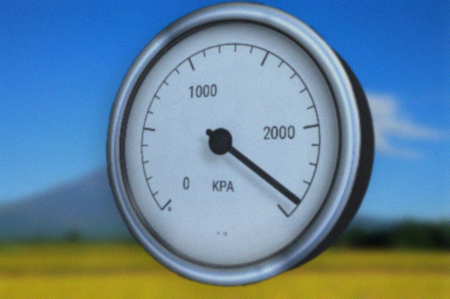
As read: 2400kPa
